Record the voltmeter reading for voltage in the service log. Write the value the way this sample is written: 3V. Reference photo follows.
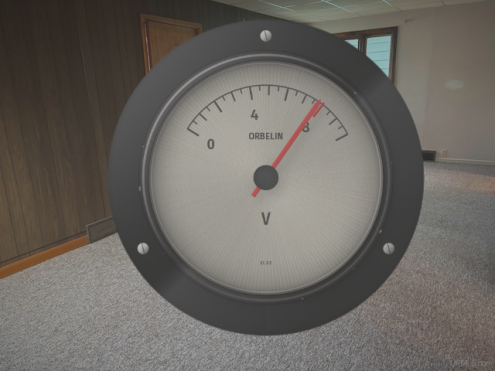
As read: 7.75V
